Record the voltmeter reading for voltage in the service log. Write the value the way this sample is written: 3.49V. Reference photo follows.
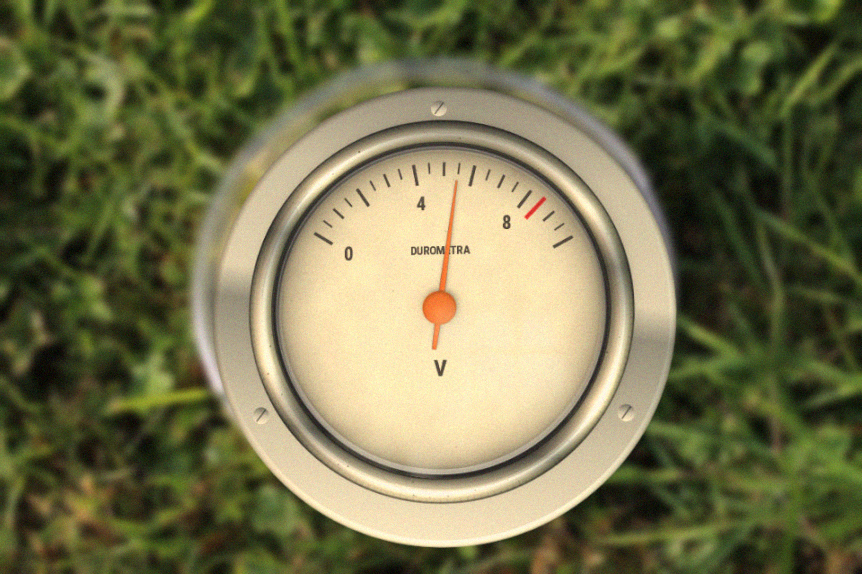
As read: 5.5V
